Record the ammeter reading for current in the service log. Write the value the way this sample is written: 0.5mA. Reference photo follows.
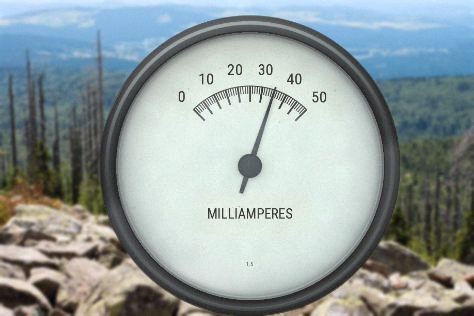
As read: 35mA
